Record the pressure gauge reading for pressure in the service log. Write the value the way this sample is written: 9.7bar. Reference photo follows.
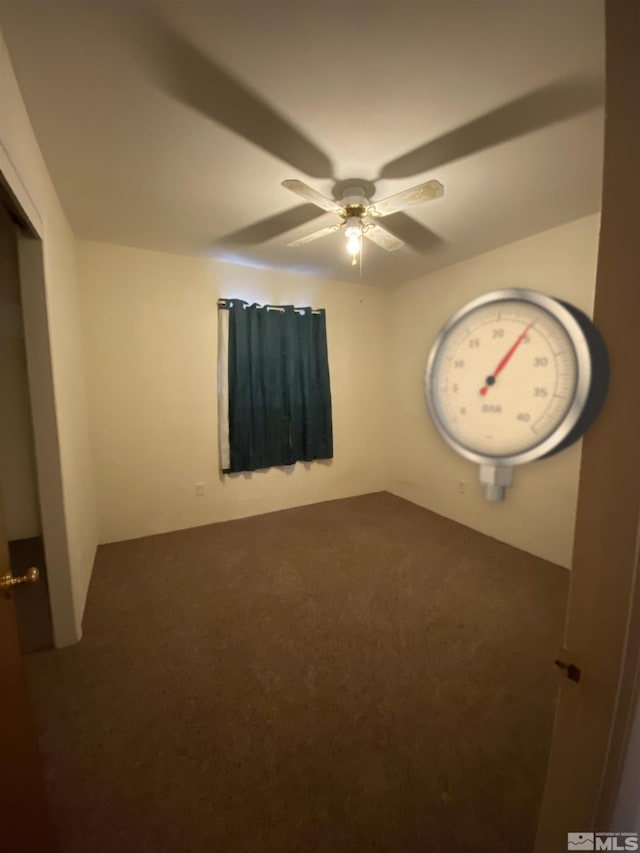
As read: 25bar
